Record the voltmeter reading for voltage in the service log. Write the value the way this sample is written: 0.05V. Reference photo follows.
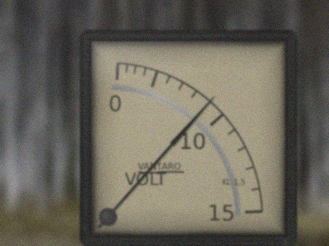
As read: 9V
